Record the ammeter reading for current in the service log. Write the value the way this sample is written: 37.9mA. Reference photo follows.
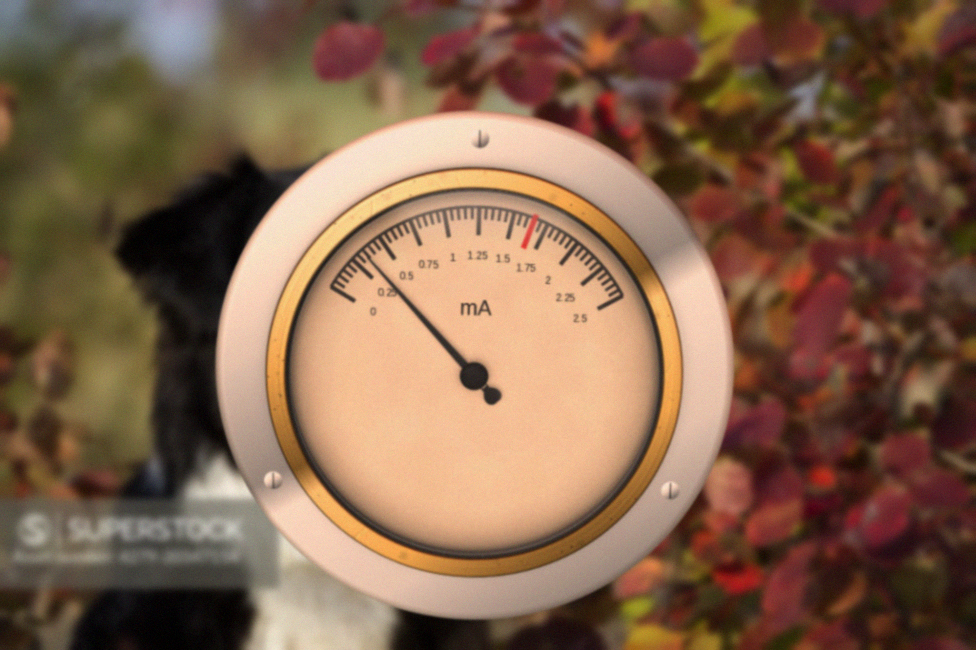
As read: 0.35mA
